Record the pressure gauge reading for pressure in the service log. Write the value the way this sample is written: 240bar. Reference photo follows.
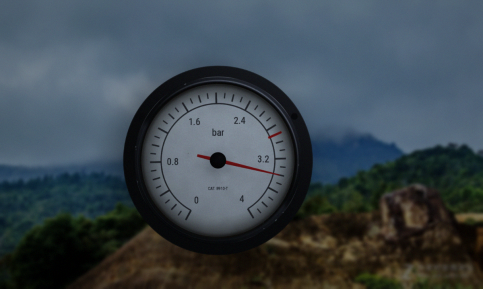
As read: 3.4bar
